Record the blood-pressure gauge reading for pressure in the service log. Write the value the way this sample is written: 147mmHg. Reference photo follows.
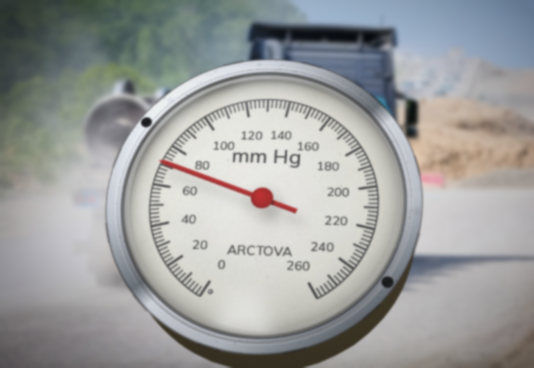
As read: 70mmHg
